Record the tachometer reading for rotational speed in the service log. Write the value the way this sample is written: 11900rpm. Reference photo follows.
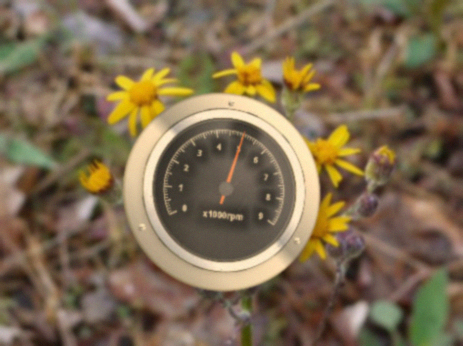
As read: 5000rpm
